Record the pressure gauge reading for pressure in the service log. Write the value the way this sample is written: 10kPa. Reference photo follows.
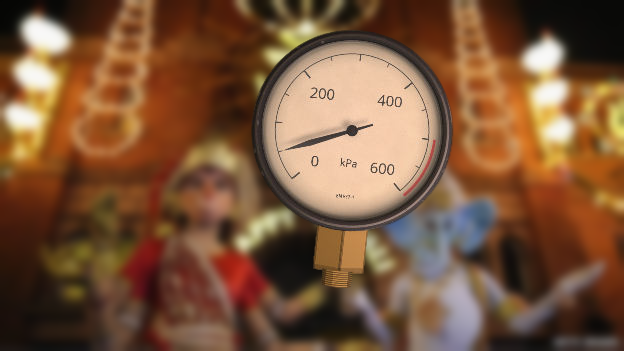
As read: 50kPa
